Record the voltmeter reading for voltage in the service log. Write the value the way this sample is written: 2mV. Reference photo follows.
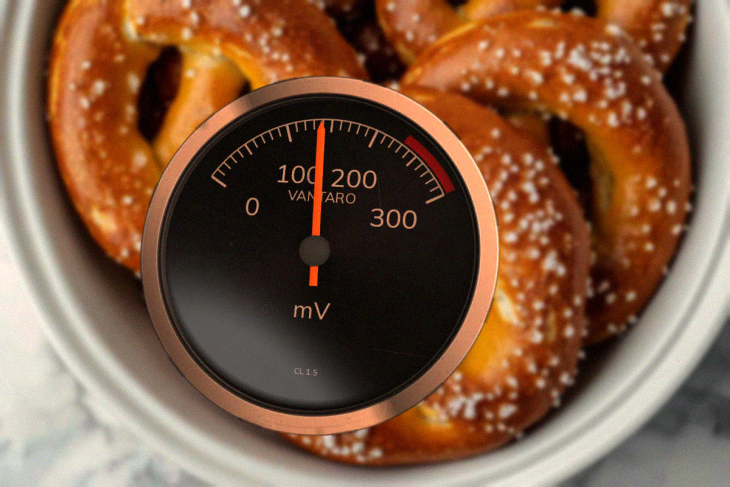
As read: 140mV
